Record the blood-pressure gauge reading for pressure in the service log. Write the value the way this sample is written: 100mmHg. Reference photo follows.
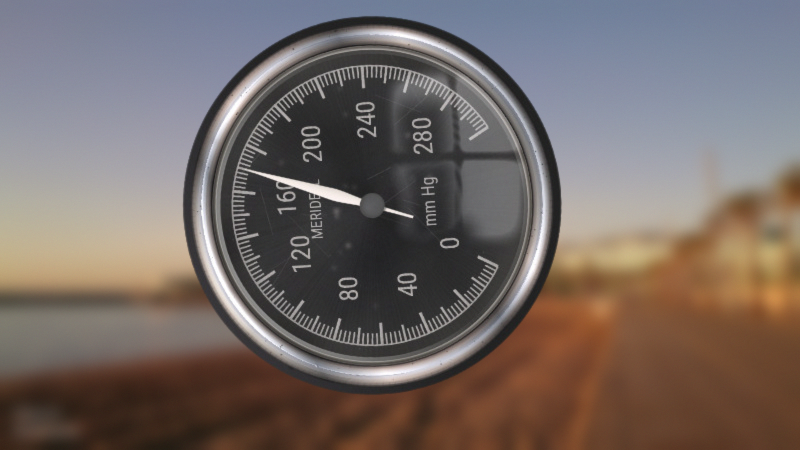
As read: 170mmHg
